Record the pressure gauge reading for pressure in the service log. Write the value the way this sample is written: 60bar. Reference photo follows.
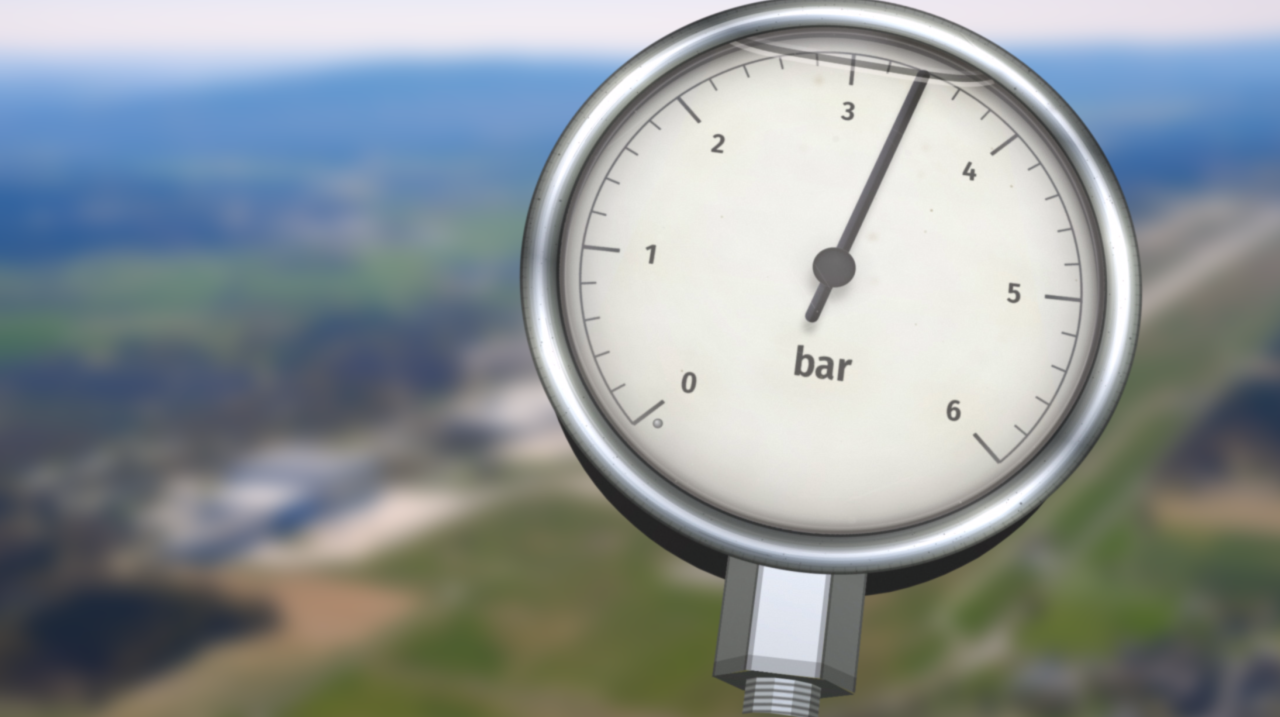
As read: 3.4bar
